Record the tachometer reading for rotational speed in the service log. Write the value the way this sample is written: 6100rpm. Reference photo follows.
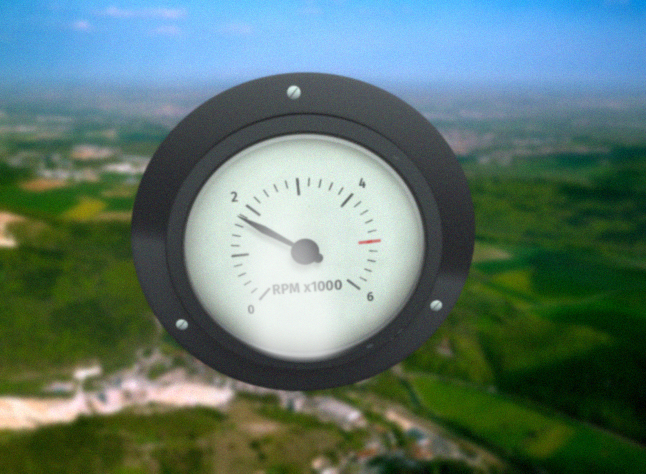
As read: 1800rpm
